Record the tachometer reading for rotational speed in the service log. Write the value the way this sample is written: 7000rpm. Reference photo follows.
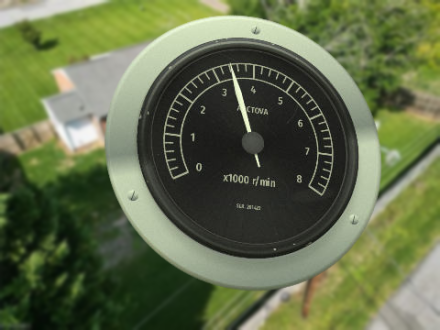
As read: 3400rpm
